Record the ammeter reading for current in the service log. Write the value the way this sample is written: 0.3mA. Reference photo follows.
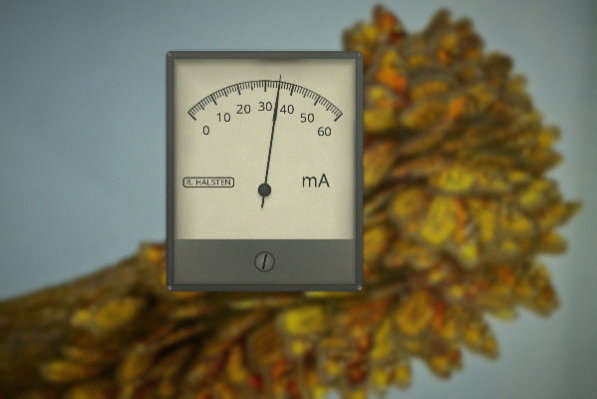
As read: 35mA
